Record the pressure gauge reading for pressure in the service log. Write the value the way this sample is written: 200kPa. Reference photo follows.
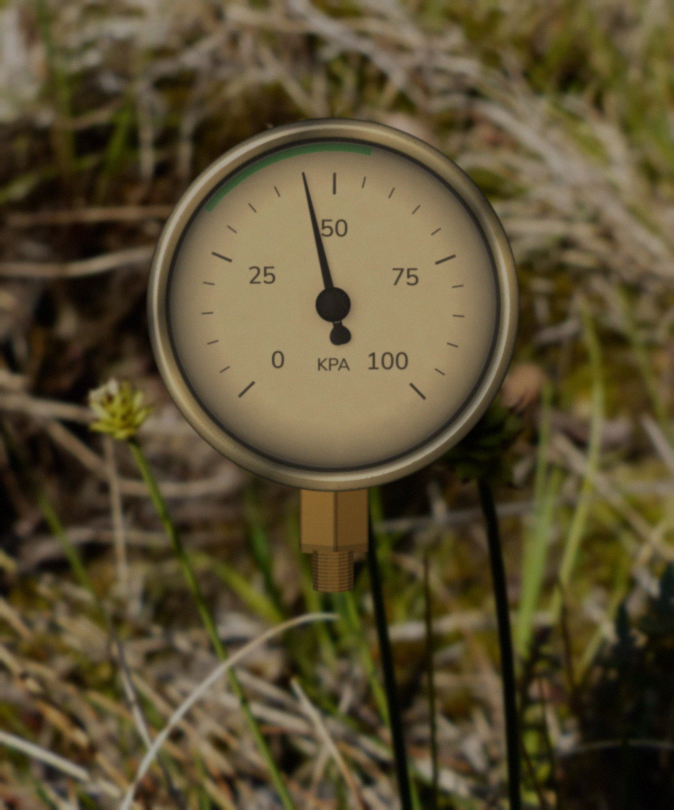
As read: 45kPa
